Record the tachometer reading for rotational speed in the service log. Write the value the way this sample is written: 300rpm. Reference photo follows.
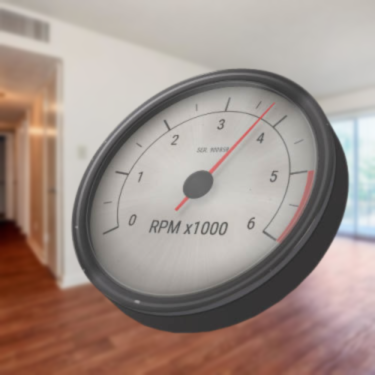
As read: 3750rpm
